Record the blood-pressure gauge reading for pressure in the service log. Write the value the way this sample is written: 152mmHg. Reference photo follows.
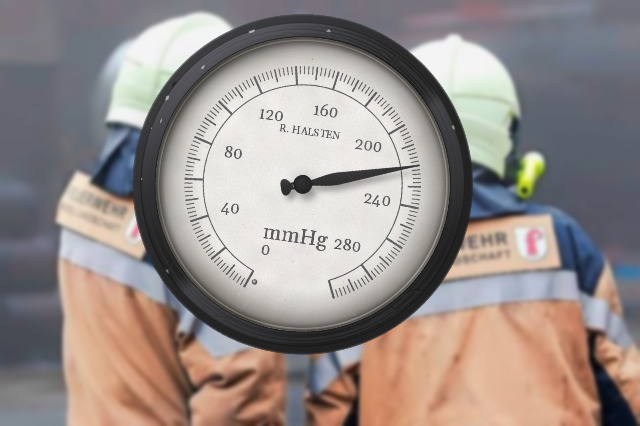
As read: 220mmHg
